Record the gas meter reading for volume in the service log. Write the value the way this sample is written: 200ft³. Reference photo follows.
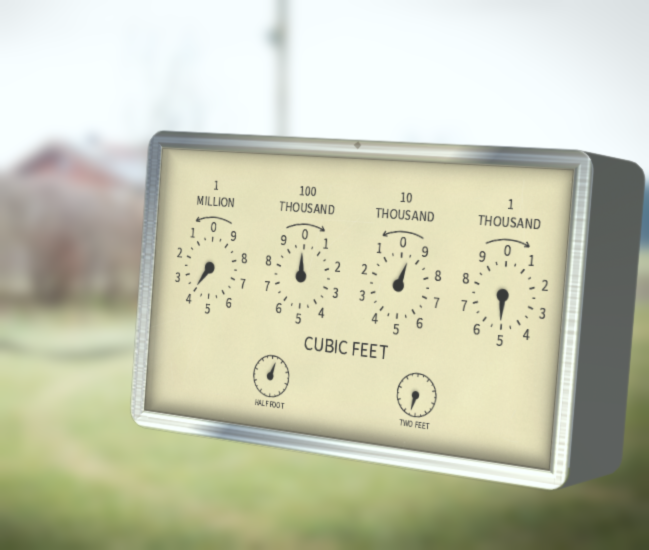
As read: 399500ft³
